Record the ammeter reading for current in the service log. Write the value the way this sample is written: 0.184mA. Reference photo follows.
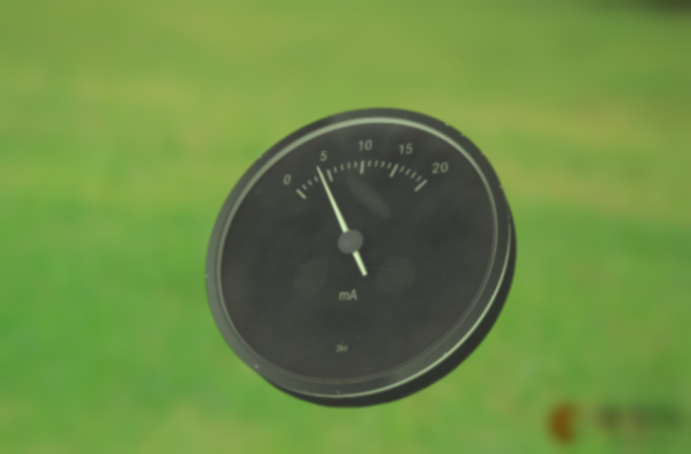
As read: 4mA
